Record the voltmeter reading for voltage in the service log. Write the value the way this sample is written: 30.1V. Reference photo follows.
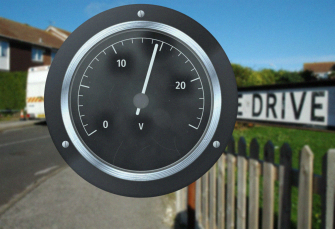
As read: 14.5V
